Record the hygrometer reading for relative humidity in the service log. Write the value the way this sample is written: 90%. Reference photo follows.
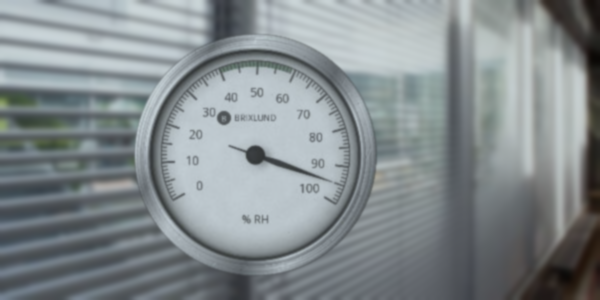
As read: 95%
